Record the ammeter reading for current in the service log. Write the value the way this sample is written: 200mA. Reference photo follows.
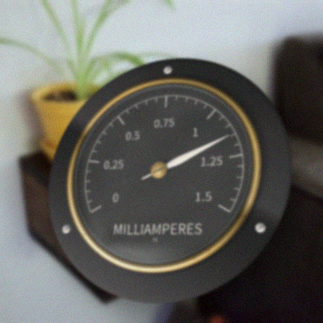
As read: 1.15mA
